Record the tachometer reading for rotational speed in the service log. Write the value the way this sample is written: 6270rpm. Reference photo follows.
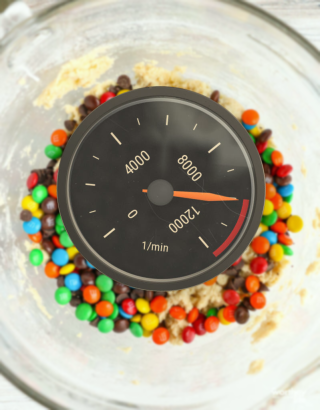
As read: 10000rpm
